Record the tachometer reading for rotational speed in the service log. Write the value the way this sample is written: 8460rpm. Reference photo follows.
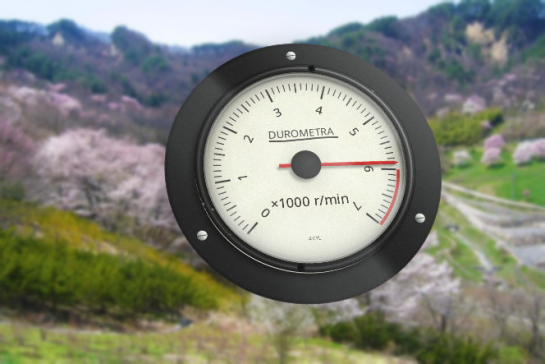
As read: 5900rpm
